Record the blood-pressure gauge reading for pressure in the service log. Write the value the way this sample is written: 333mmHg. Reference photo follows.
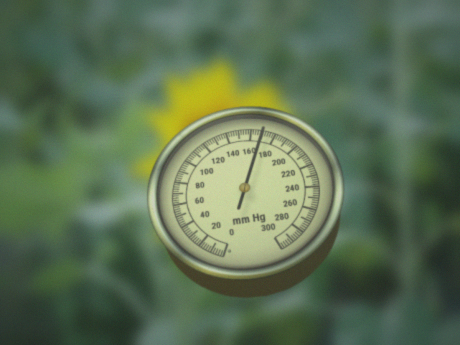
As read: 170mmHg
